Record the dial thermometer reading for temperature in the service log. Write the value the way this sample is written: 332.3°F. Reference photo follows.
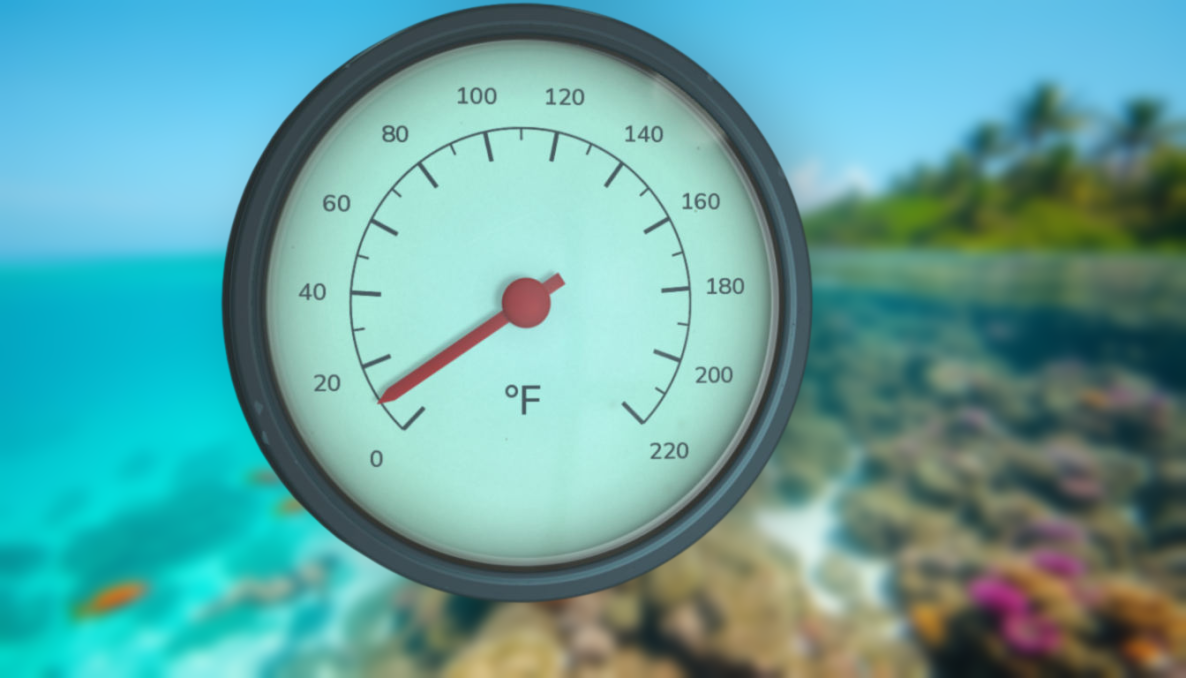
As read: 10°F
